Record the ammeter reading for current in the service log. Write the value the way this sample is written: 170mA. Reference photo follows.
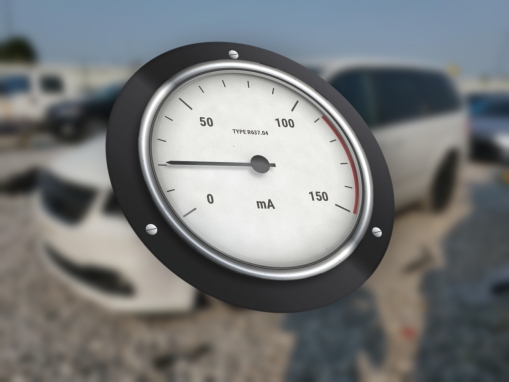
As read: 20mA
